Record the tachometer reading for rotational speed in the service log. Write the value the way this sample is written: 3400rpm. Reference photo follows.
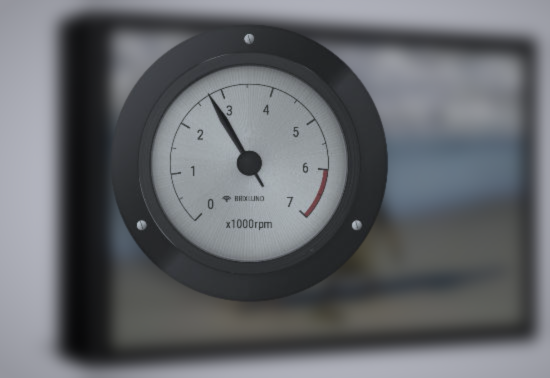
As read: 2750rpm
